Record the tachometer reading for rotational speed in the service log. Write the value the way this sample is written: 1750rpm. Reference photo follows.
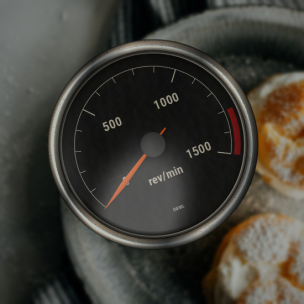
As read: 0rpm
